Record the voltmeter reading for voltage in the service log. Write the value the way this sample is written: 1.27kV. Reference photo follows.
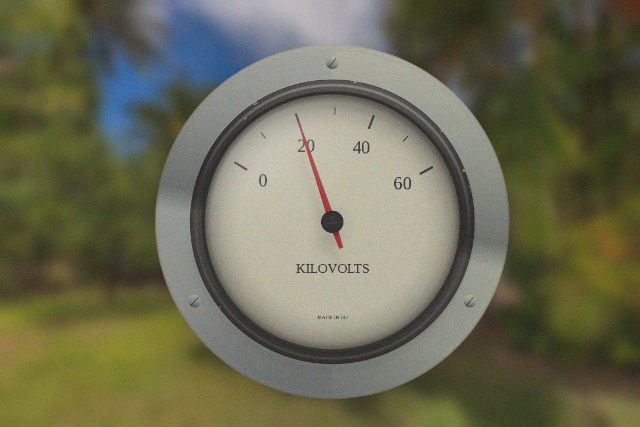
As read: 20kV
